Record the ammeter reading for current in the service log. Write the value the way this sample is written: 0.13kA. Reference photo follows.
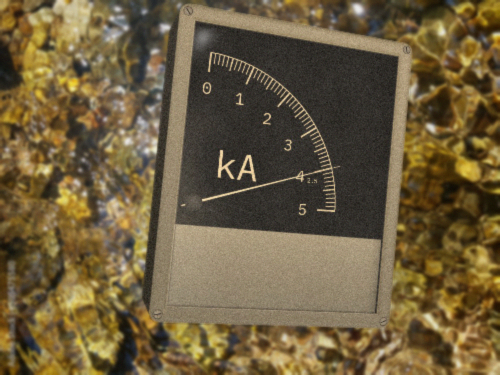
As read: 4kA
